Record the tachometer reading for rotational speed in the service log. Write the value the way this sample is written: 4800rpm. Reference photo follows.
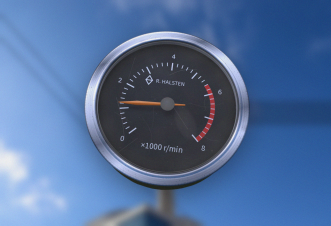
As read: 1200rpm
